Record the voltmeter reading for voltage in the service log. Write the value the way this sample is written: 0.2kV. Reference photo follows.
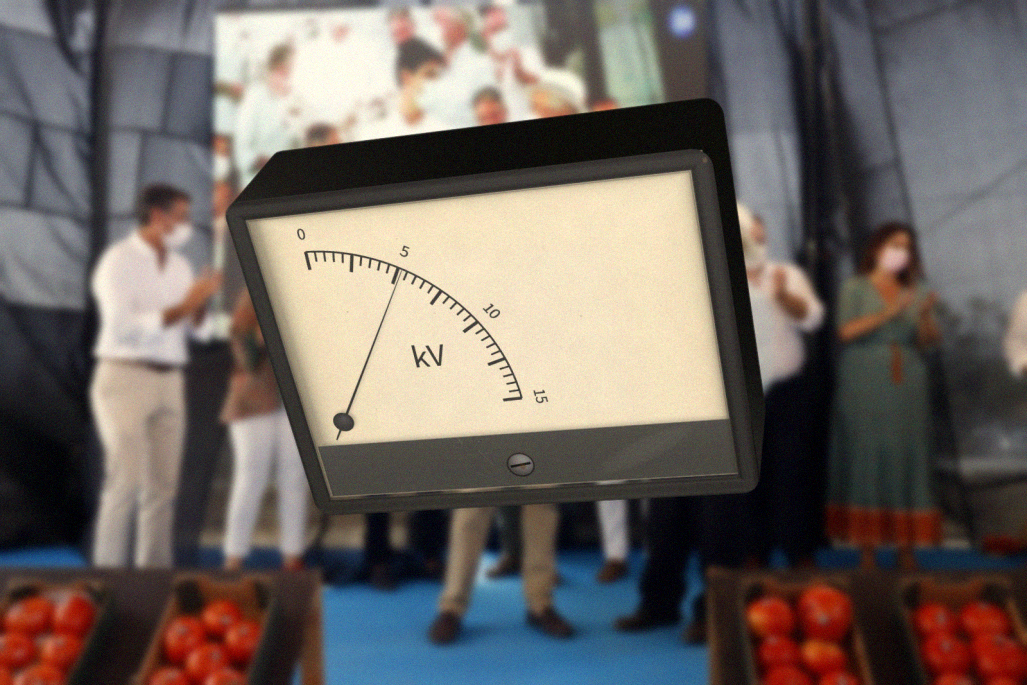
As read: 5.25kV
